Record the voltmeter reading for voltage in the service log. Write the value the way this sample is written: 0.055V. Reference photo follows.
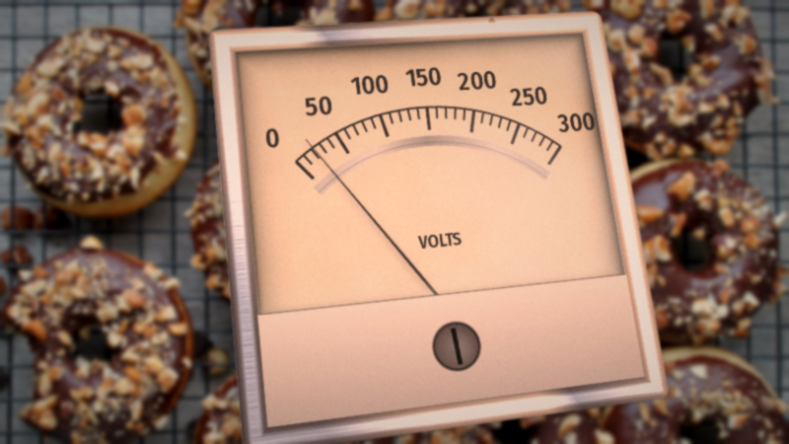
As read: 20V
